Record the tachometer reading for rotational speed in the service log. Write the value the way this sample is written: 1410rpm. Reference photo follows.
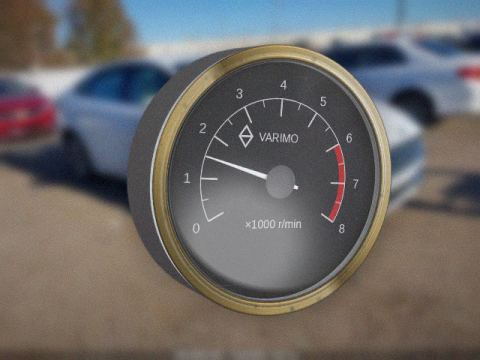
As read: 1500rpm
